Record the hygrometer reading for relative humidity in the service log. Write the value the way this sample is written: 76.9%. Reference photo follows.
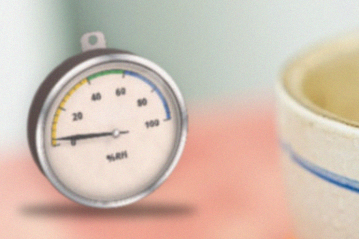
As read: 4%
